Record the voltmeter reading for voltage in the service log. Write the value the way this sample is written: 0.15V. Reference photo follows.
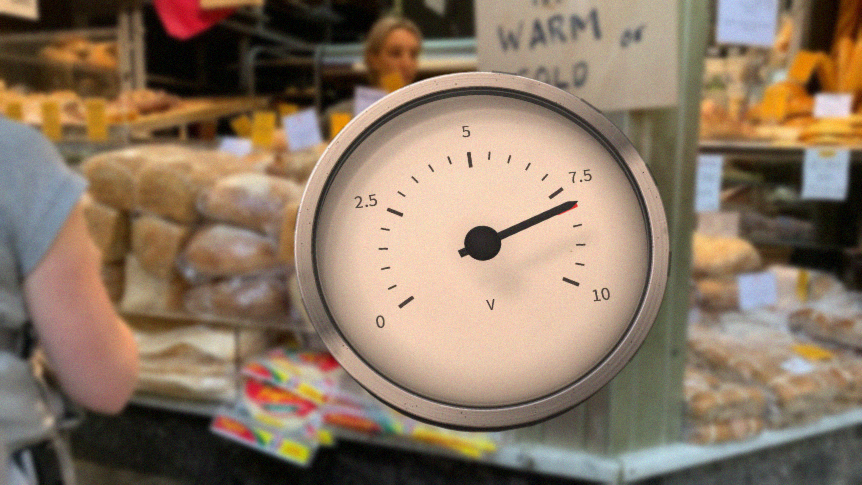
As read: 8V
